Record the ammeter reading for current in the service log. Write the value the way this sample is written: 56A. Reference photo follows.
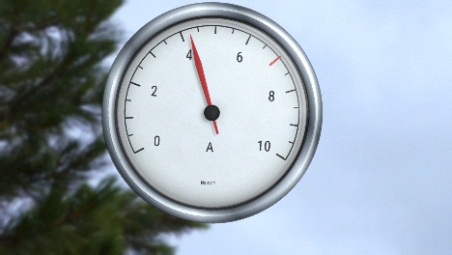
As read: 4.25A
